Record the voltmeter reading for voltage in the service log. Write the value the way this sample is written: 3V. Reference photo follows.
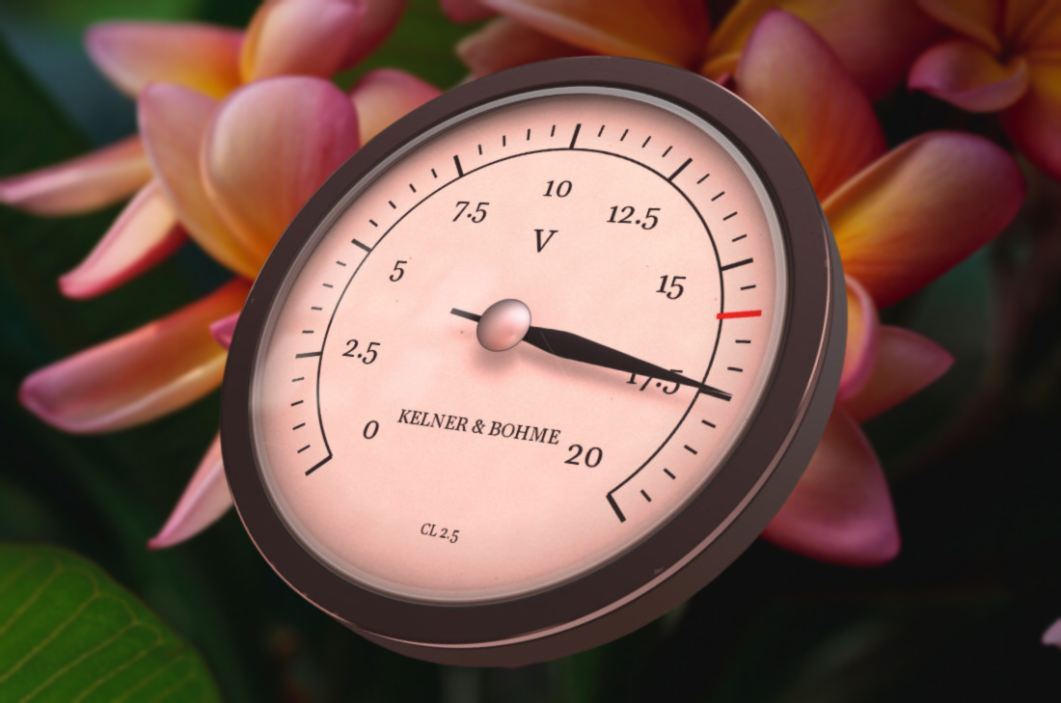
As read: 17.5V
